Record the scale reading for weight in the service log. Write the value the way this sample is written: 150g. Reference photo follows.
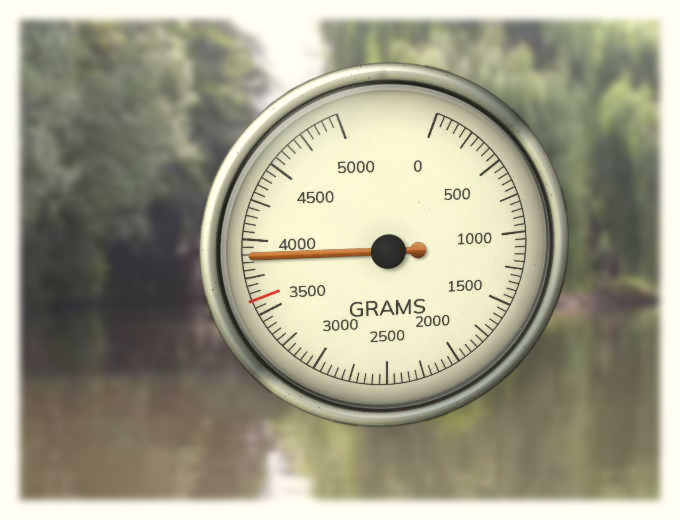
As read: 3900g
